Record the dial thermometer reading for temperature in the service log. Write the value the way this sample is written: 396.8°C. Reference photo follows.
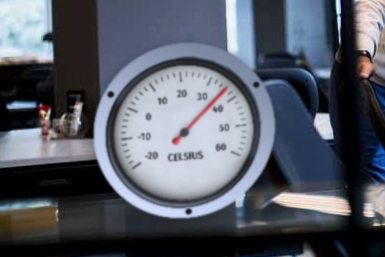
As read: 36°C
